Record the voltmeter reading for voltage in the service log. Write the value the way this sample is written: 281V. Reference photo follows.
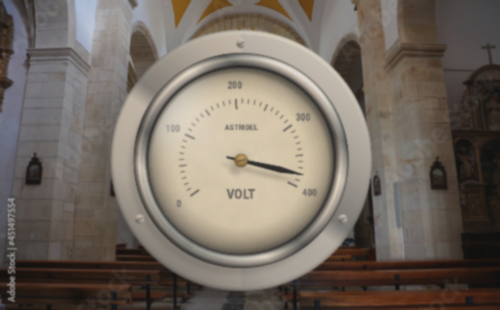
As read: 380V
